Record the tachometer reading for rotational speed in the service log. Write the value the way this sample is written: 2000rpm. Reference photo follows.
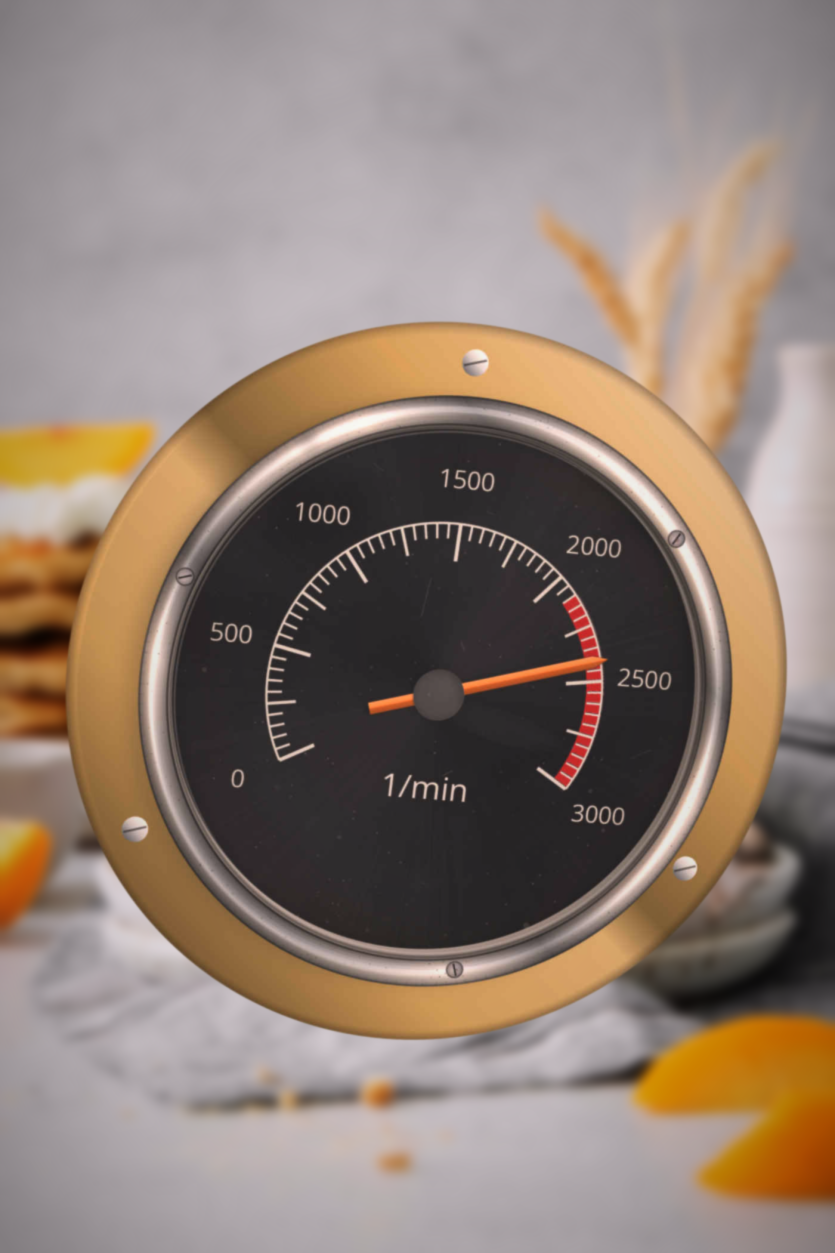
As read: 2400rpm
